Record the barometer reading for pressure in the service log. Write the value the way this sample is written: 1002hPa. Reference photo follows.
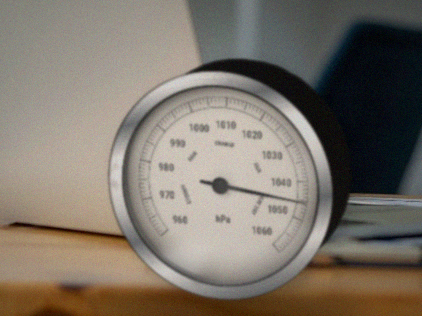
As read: 1045hPa
